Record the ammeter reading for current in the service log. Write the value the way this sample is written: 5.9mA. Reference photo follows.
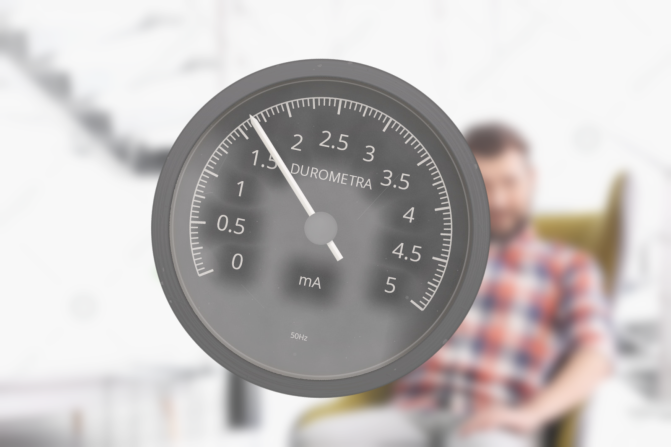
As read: 1.65mA
